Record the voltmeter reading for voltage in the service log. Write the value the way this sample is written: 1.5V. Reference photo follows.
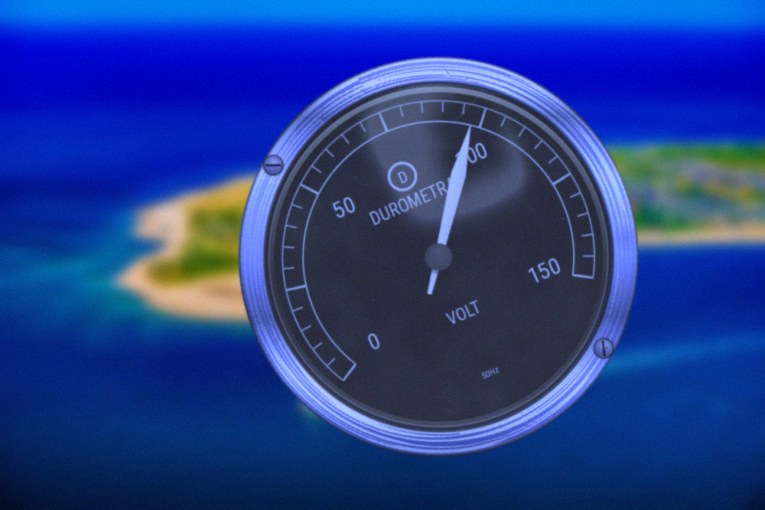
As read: 97.5V
